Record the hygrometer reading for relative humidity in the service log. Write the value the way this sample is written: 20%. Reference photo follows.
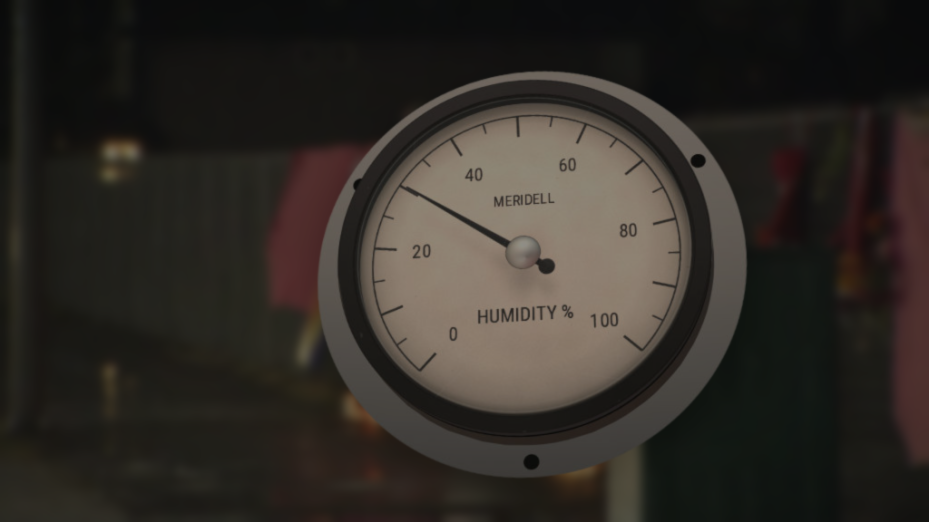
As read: 30%
